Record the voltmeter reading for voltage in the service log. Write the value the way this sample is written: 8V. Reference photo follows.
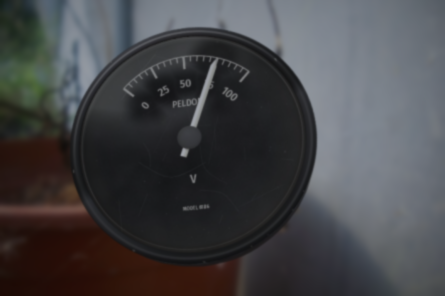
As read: 75V
